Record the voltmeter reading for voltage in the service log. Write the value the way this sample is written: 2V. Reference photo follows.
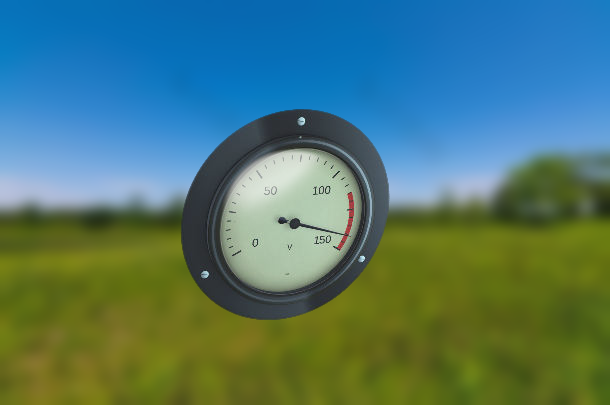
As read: 140V
